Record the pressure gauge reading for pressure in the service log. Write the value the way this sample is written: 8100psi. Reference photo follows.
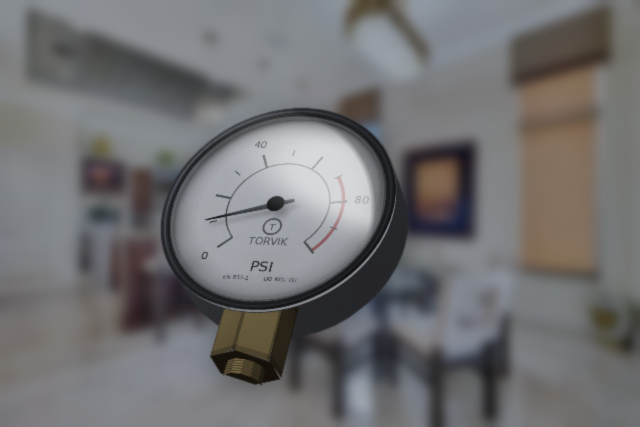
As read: 10psi
